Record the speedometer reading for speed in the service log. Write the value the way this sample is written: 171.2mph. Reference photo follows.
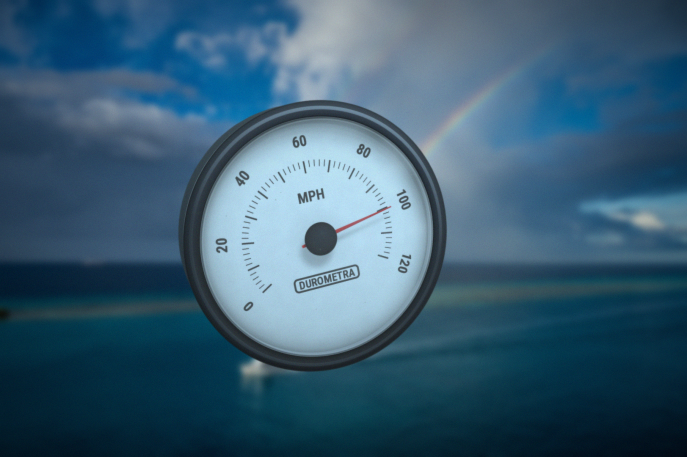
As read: 100mph
